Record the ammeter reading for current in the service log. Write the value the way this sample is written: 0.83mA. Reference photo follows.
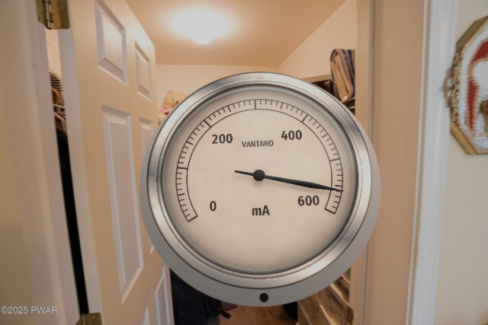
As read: 560mA
